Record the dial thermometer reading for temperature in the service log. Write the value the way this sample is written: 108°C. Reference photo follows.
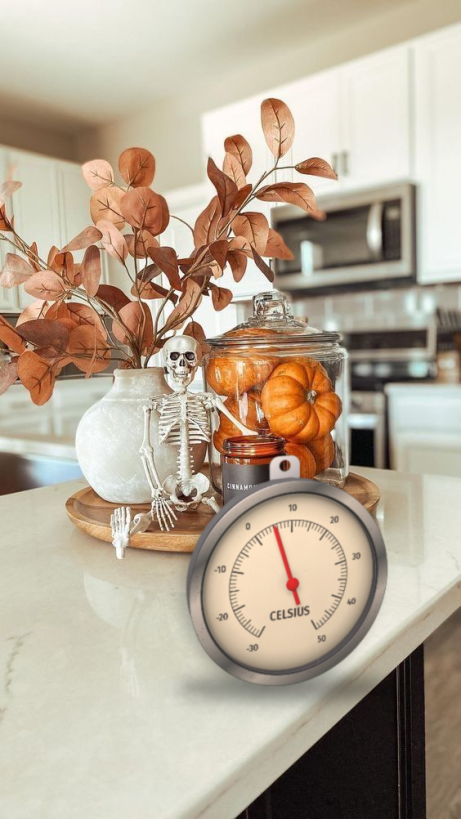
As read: 5°C
